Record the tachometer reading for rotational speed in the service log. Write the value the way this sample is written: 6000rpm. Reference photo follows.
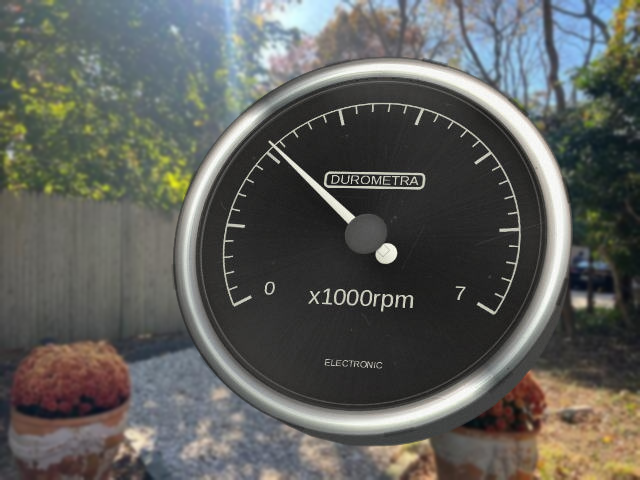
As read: 2100rpm
